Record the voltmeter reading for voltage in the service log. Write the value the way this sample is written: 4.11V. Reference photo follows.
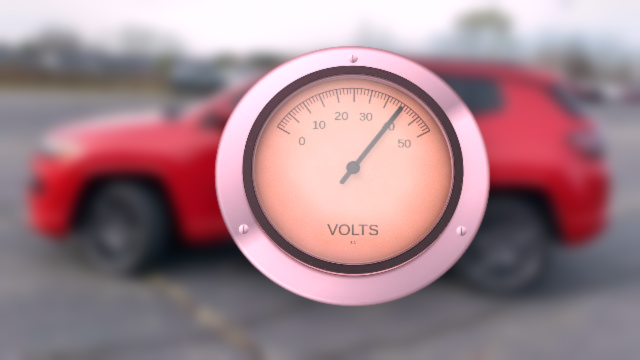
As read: 40V
